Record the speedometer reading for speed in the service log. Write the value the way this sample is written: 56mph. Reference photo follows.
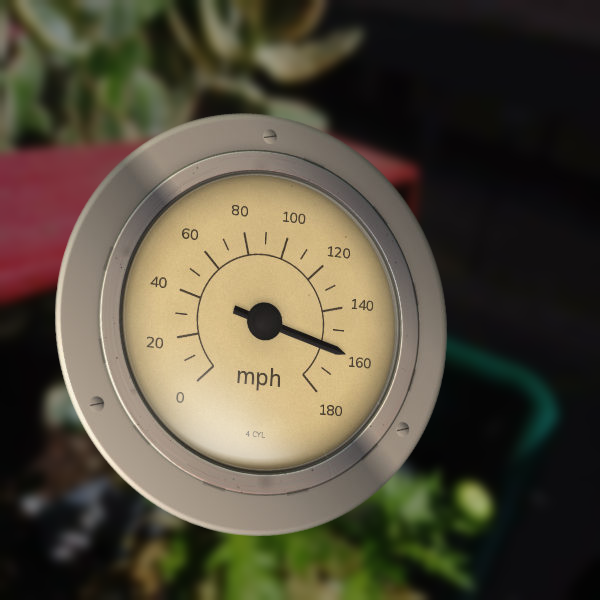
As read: 160mph
